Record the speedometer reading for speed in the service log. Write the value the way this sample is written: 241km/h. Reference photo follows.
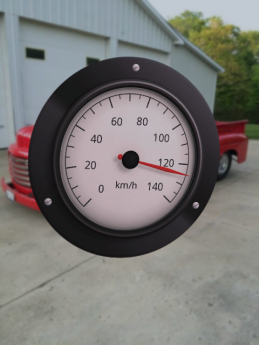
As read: 125km/h
